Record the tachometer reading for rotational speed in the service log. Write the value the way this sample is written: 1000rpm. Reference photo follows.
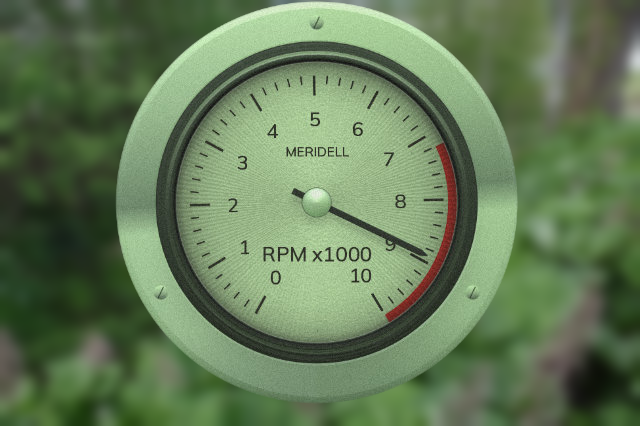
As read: 8900rpm
